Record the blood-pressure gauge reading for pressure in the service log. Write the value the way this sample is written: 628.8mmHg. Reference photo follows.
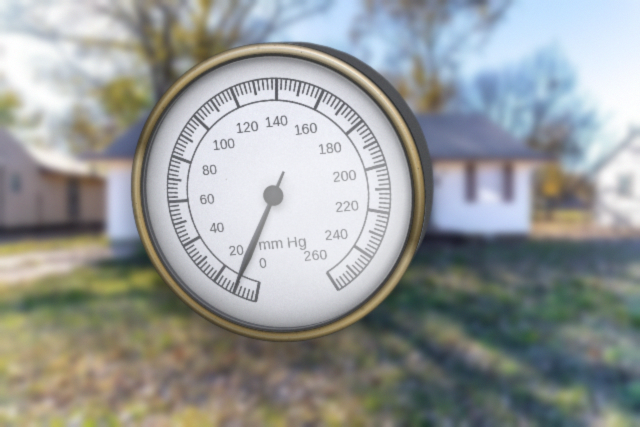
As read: 10mmHg
